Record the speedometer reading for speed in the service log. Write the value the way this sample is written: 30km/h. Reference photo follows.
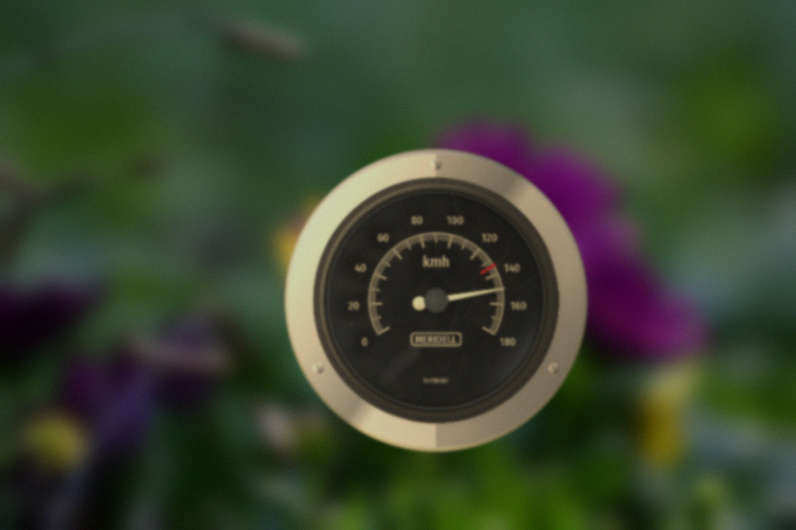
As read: 150km/h
